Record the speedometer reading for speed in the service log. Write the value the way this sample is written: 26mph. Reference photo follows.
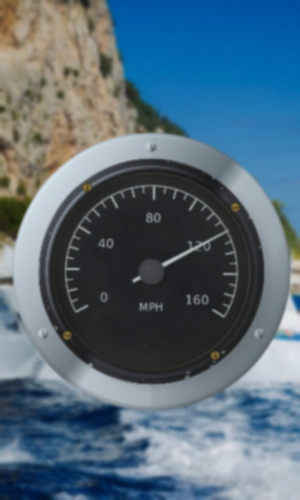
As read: 120mph
